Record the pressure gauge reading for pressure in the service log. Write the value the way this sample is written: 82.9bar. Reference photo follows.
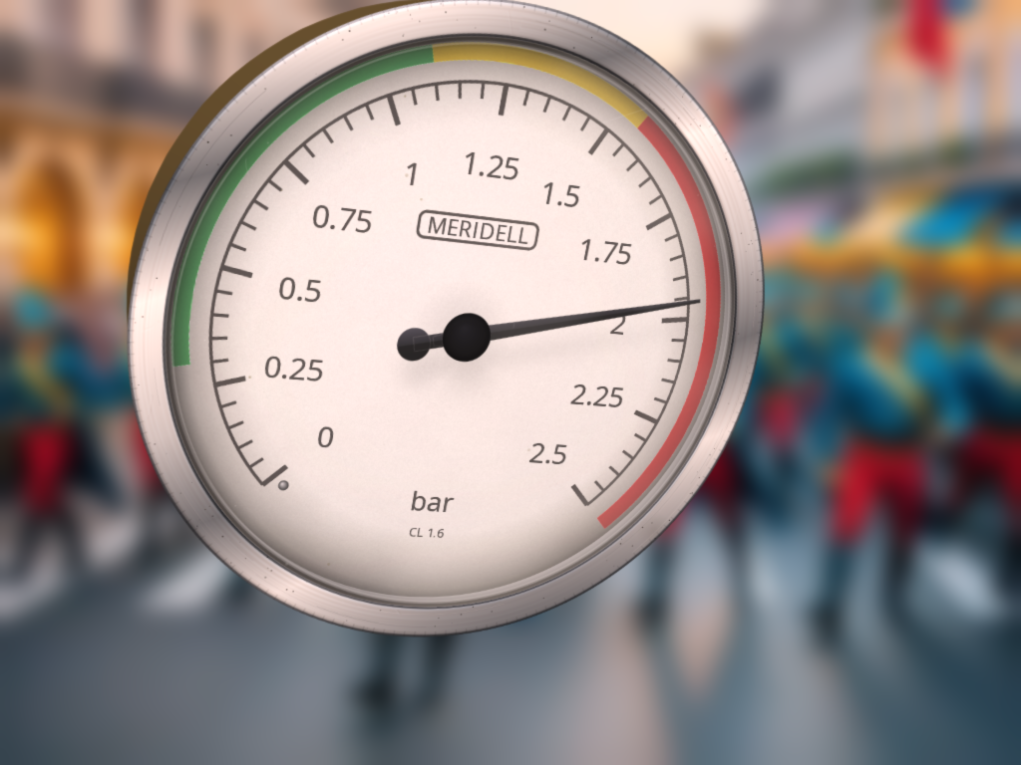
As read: 1.95bar
